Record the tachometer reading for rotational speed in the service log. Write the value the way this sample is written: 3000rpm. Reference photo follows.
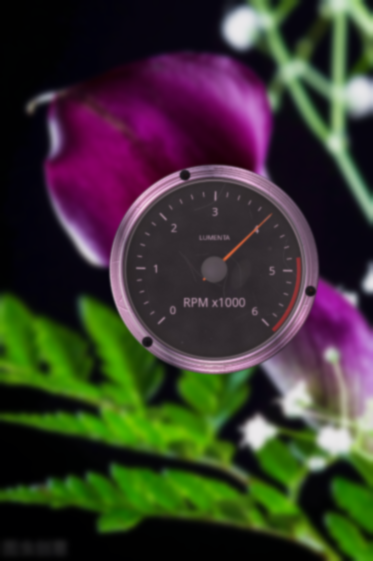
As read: 4000rpm
